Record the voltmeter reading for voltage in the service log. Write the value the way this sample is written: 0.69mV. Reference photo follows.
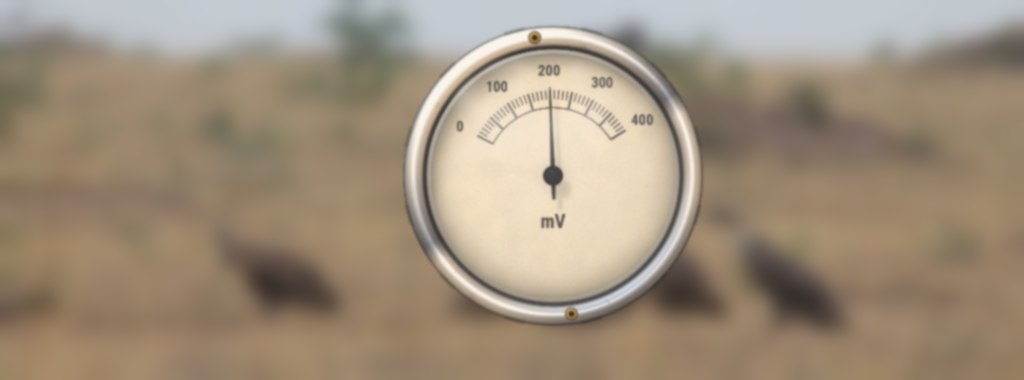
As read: 200mV
